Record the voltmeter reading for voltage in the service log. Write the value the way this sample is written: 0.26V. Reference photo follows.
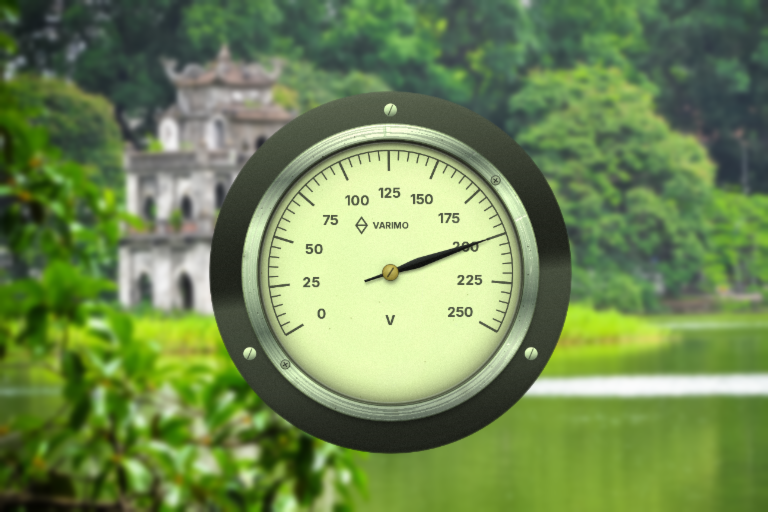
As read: 200V
